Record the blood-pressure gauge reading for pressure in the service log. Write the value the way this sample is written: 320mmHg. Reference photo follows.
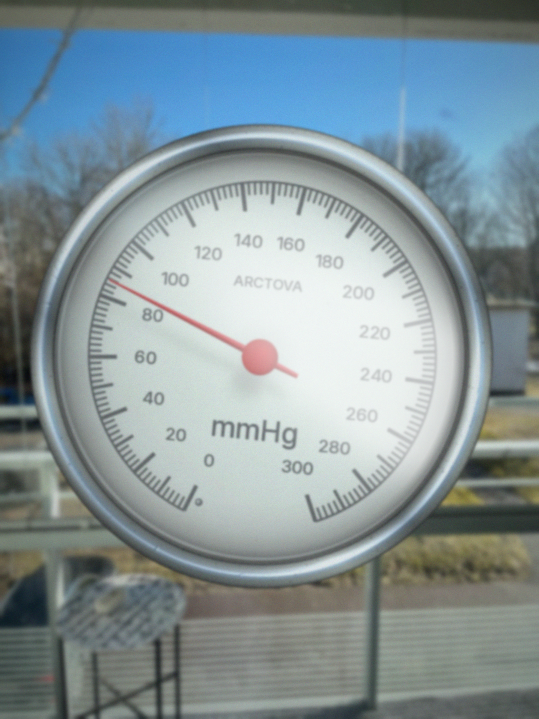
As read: 86mmHg
